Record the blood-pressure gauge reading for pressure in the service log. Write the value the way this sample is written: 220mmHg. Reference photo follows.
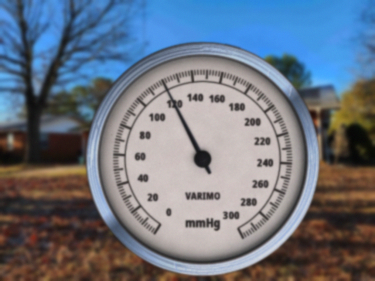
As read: 120mmHg
